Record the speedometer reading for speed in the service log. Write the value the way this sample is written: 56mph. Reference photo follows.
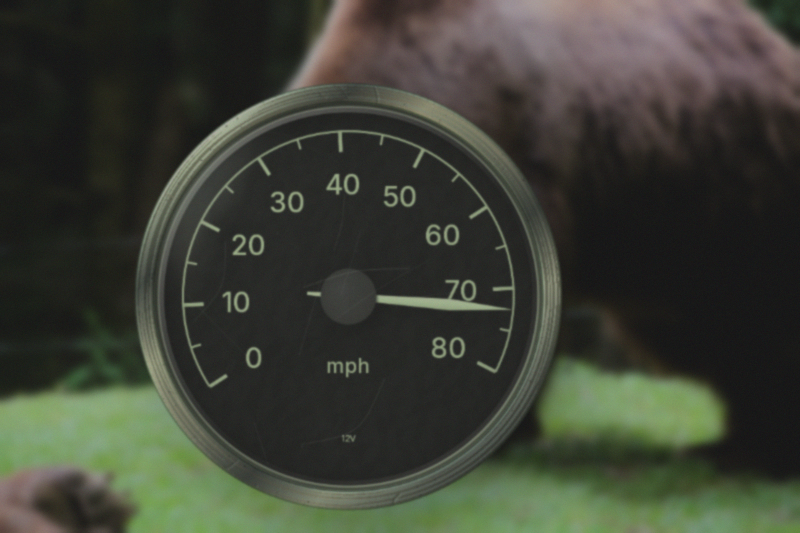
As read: 72.5mph
